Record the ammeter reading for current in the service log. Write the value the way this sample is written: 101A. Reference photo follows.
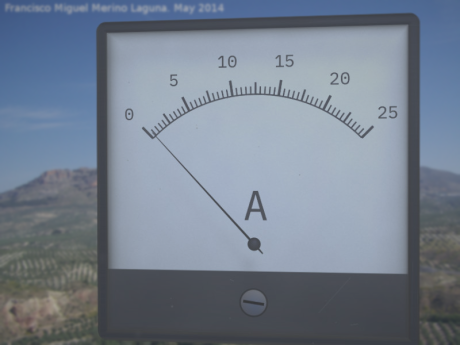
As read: 0.5A
